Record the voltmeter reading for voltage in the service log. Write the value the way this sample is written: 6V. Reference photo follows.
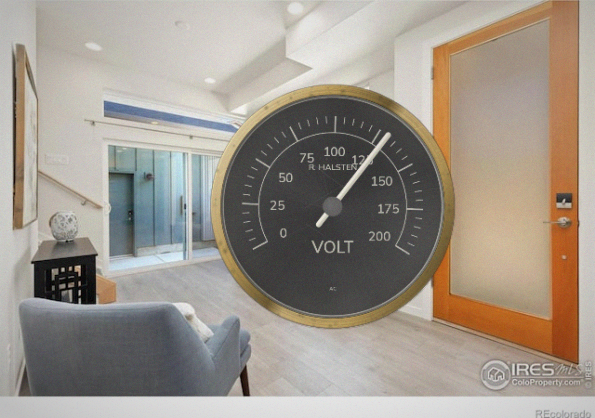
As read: 130V
